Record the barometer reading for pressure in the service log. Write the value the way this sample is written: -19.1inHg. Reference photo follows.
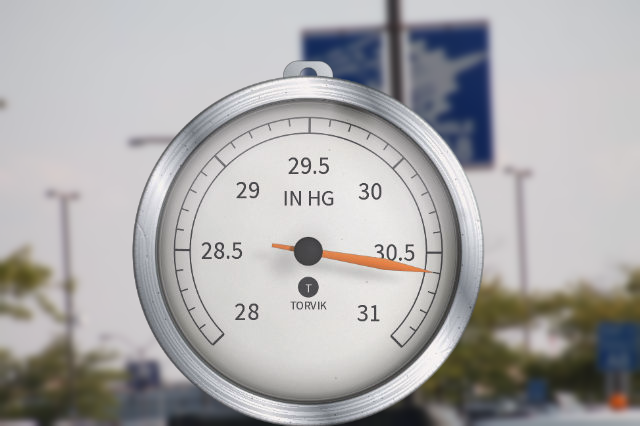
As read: 30.6inHg
